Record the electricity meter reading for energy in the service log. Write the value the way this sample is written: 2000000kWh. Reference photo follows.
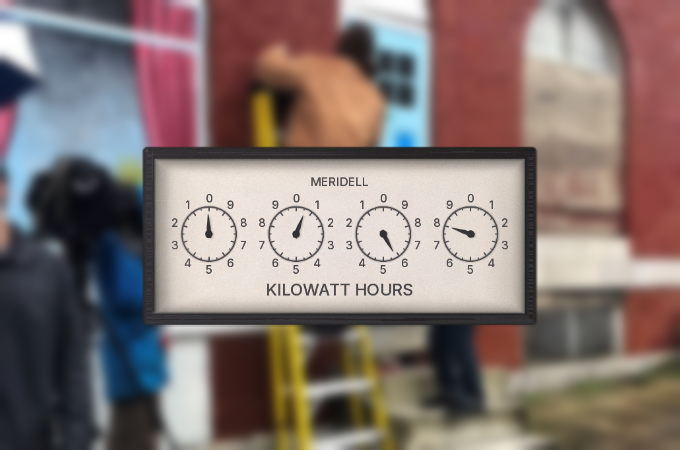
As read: 58kWh
